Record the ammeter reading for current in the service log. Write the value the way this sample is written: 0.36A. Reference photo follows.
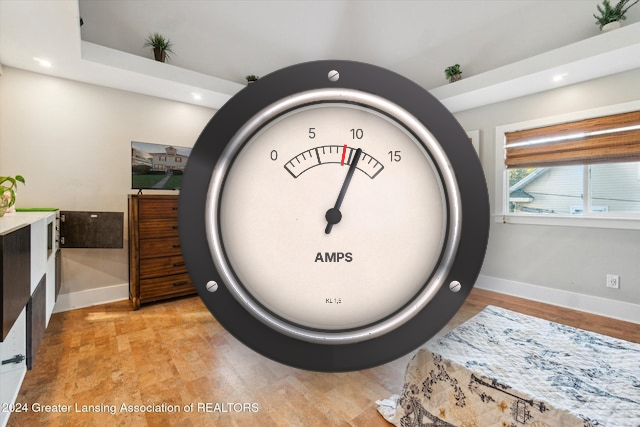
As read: 11A
